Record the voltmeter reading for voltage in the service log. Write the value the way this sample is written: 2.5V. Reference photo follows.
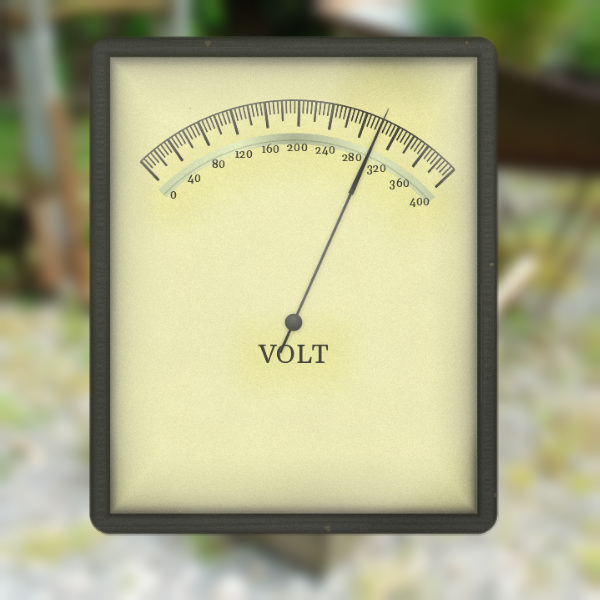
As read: 300V
